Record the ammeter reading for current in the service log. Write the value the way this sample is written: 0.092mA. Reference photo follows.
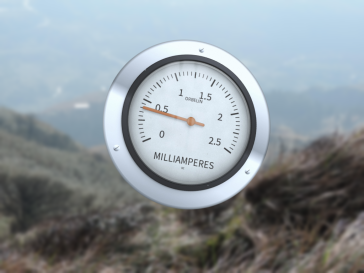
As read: 0.4mA
